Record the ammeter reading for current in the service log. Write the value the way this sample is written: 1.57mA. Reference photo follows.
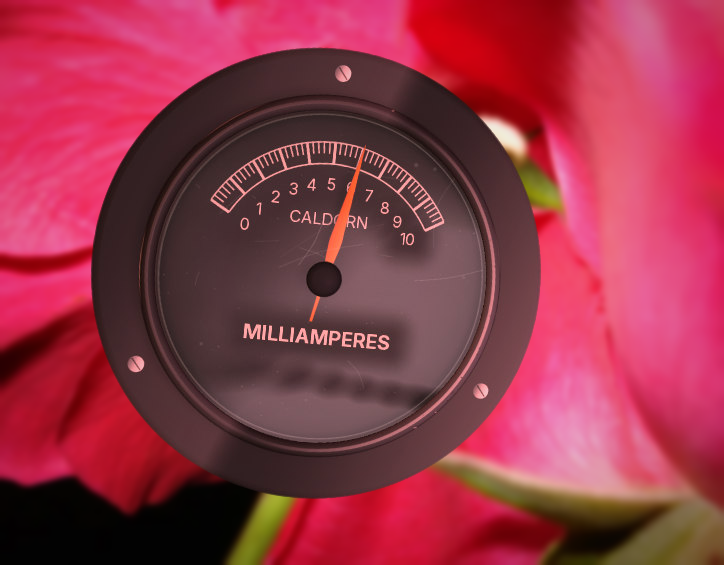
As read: 6mA
